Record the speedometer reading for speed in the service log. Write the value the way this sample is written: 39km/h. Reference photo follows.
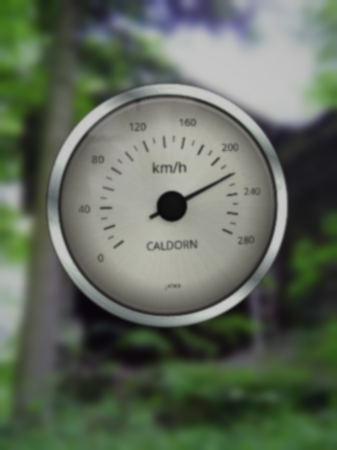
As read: 220km/h
